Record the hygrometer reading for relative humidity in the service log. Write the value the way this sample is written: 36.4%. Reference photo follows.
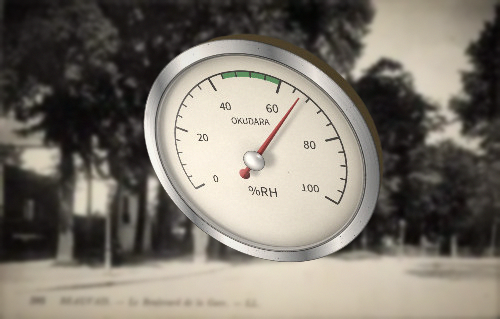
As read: 66%
